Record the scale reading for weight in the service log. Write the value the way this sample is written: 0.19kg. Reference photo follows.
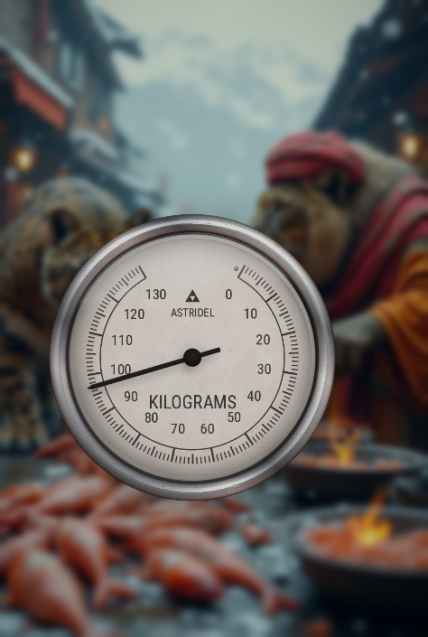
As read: 97kg
